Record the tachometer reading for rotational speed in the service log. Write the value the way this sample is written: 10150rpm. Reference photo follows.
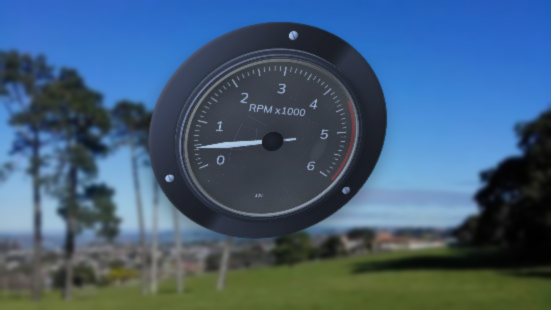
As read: 500rpm
